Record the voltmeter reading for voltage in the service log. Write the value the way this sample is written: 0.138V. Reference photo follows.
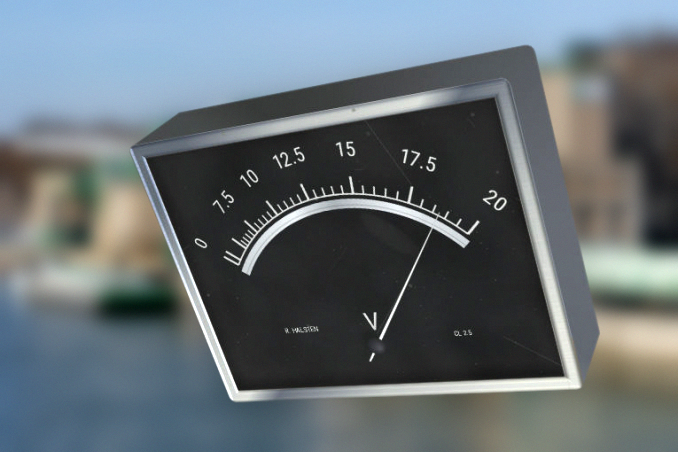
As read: 18.75V
